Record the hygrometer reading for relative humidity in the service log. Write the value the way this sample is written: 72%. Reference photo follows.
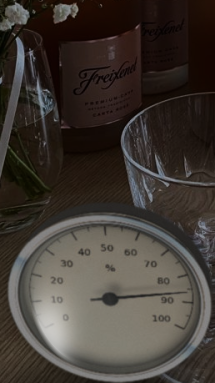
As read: 85%
